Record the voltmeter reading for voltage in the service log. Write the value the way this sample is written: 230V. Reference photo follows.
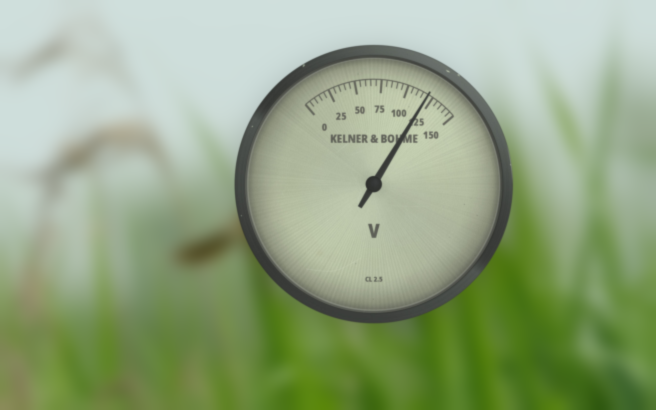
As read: 120V
